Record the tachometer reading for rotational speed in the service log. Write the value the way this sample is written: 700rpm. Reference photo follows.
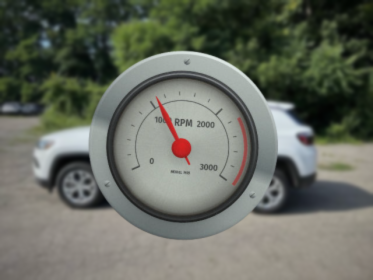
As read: 1100rpm
